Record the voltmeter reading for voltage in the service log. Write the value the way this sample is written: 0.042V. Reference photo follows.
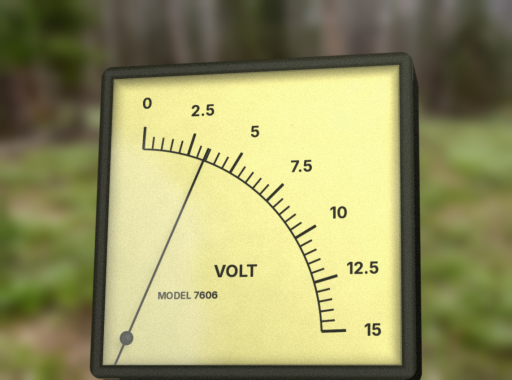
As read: 3.5V
